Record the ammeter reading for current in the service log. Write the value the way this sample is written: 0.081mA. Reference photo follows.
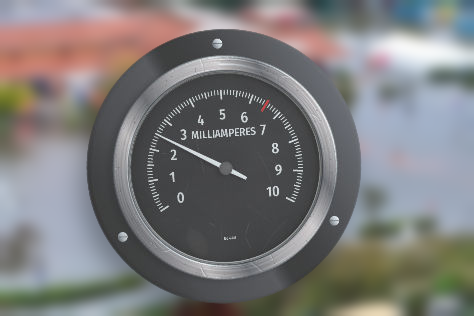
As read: 2.5mA
